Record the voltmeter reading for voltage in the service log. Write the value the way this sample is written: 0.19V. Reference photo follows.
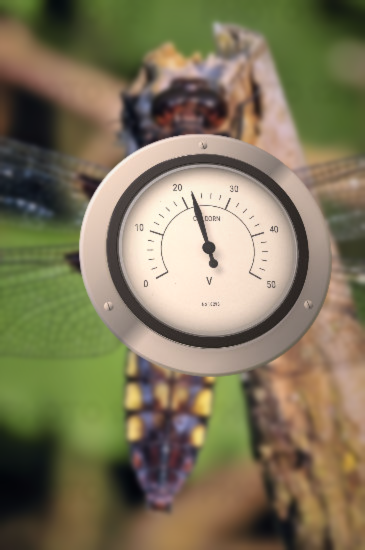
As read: 22V
